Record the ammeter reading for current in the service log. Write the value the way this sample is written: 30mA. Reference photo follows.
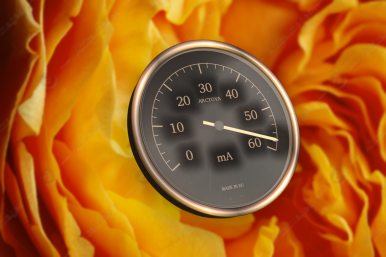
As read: 58mA
